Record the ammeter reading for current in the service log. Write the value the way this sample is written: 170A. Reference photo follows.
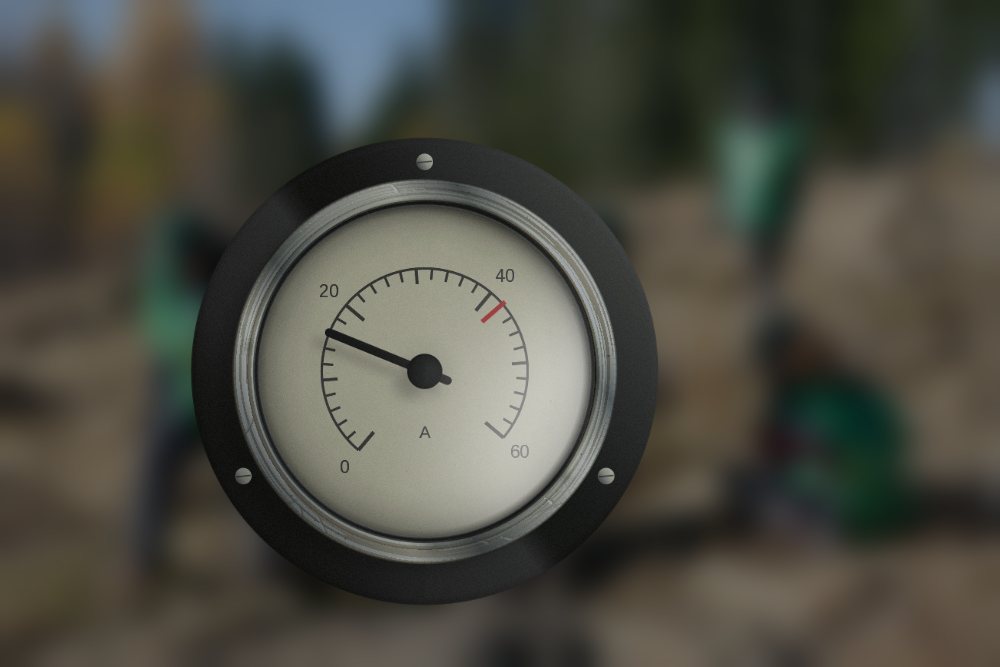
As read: 16A
